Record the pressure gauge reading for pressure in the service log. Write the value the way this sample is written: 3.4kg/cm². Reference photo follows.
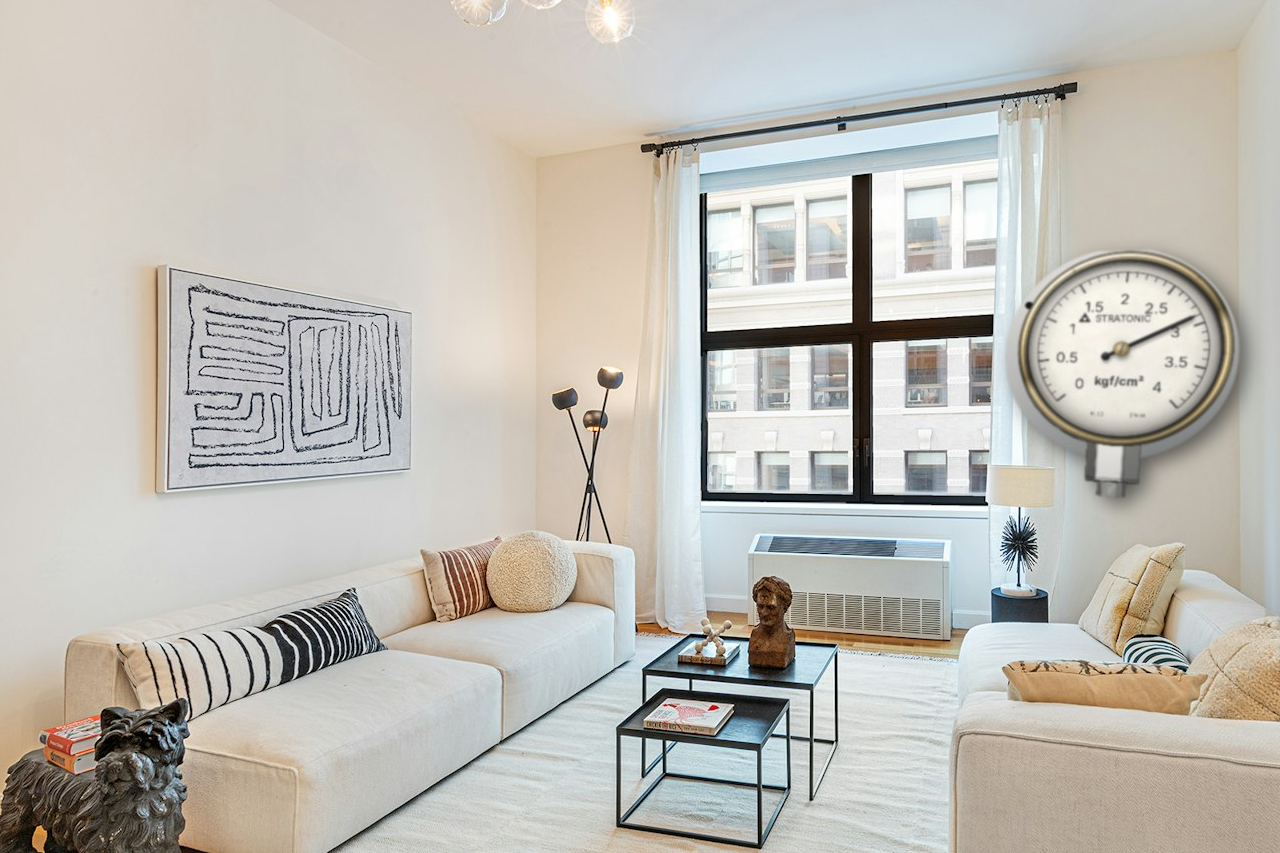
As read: 2.9kg/cm²
